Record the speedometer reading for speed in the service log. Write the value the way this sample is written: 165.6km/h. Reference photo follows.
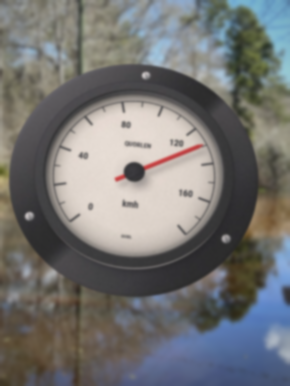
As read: 130km/h
